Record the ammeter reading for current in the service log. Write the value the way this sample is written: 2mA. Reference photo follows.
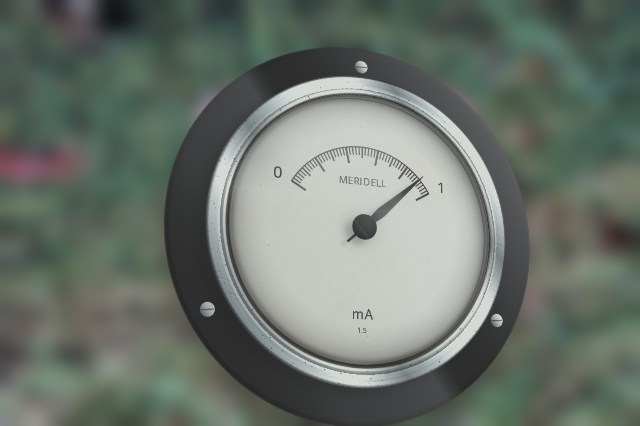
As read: 0.9mA
